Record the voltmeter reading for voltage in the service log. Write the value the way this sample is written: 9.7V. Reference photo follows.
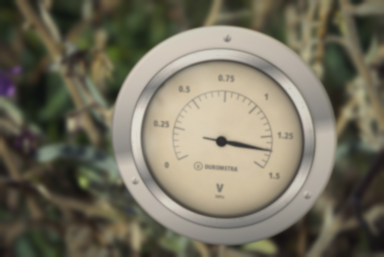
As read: 1.35V
